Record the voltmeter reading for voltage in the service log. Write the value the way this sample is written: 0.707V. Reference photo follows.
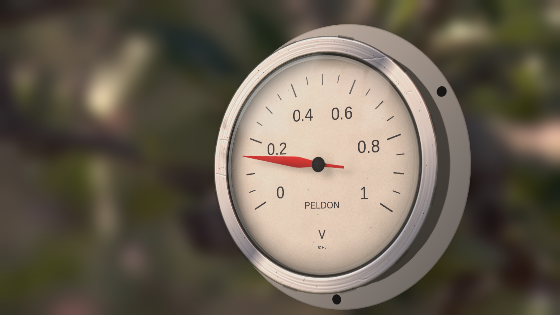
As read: 0.15V
